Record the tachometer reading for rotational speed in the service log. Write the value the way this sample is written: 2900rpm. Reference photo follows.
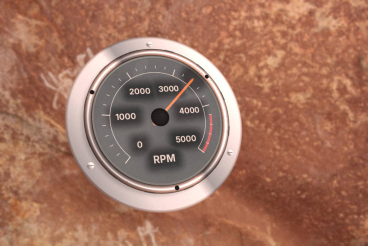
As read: 3400rpm
